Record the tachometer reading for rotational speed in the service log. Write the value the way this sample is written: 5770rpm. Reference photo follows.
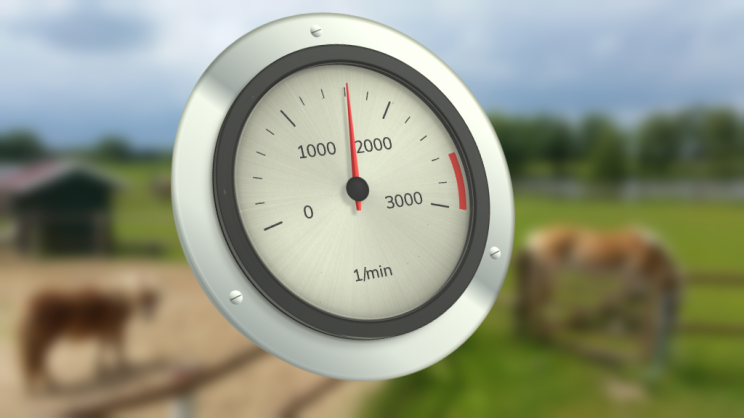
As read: 1600rpm
